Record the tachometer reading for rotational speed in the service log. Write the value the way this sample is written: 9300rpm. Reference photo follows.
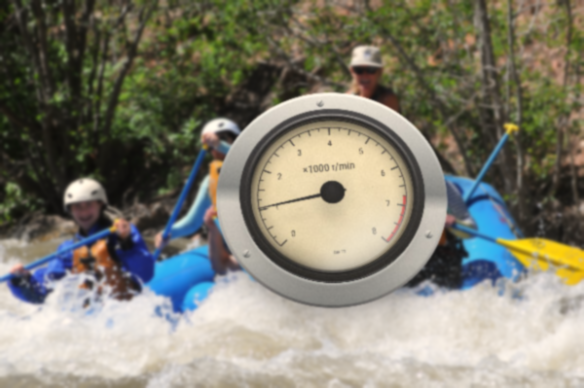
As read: 1000rpm
